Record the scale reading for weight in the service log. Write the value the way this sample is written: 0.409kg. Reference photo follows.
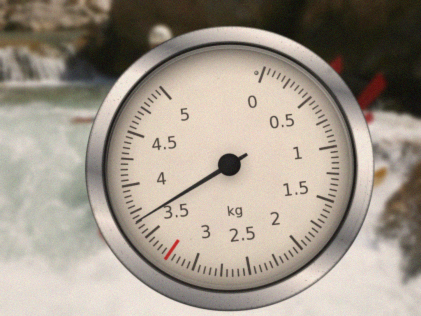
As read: 3.65kg
